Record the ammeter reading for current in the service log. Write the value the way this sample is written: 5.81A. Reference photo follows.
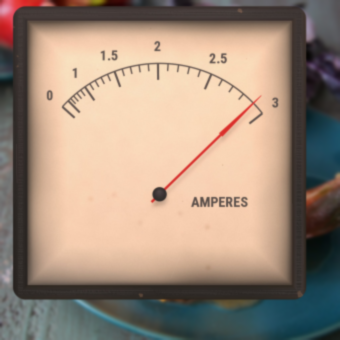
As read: 2.9A
